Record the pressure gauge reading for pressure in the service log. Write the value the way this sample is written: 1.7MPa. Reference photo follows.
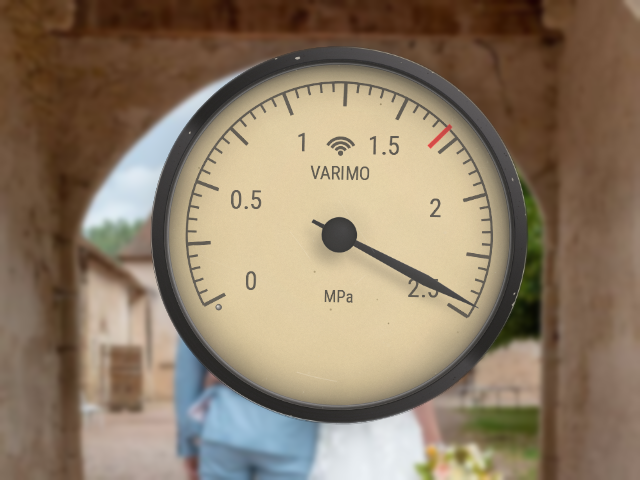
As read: 2.45MPa
